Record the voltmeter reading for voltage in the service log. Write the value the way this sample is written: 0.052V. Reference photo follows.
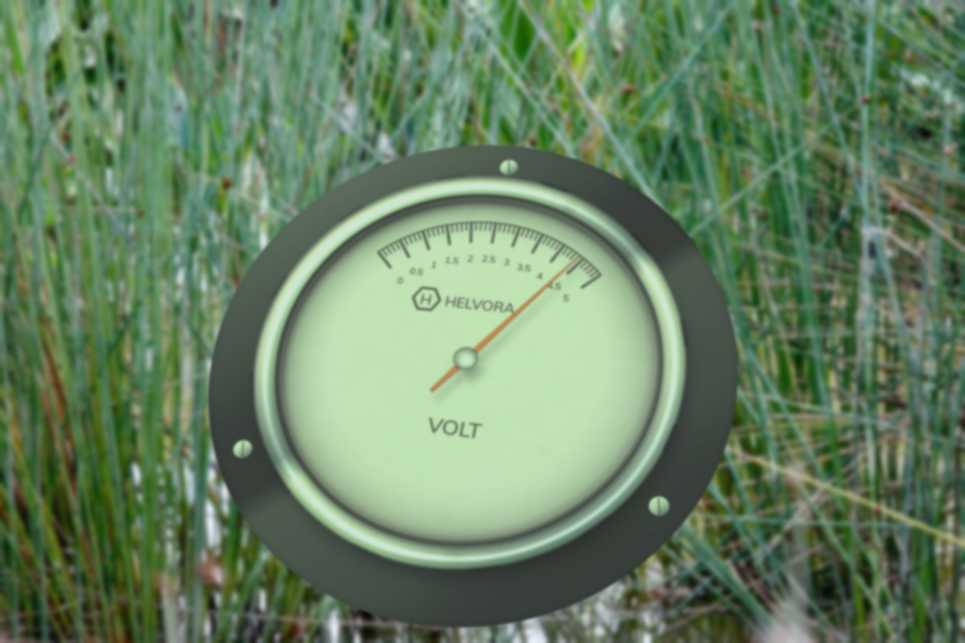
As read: 4.5V
